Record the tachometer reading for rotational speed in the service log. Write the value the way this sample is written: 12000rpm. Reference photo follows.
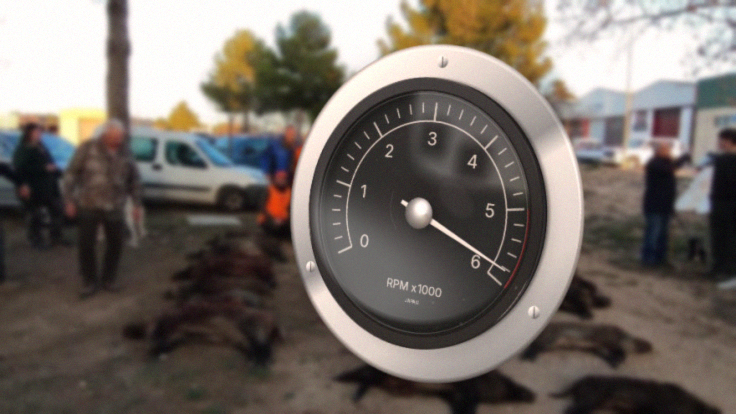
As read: 5800rpm
